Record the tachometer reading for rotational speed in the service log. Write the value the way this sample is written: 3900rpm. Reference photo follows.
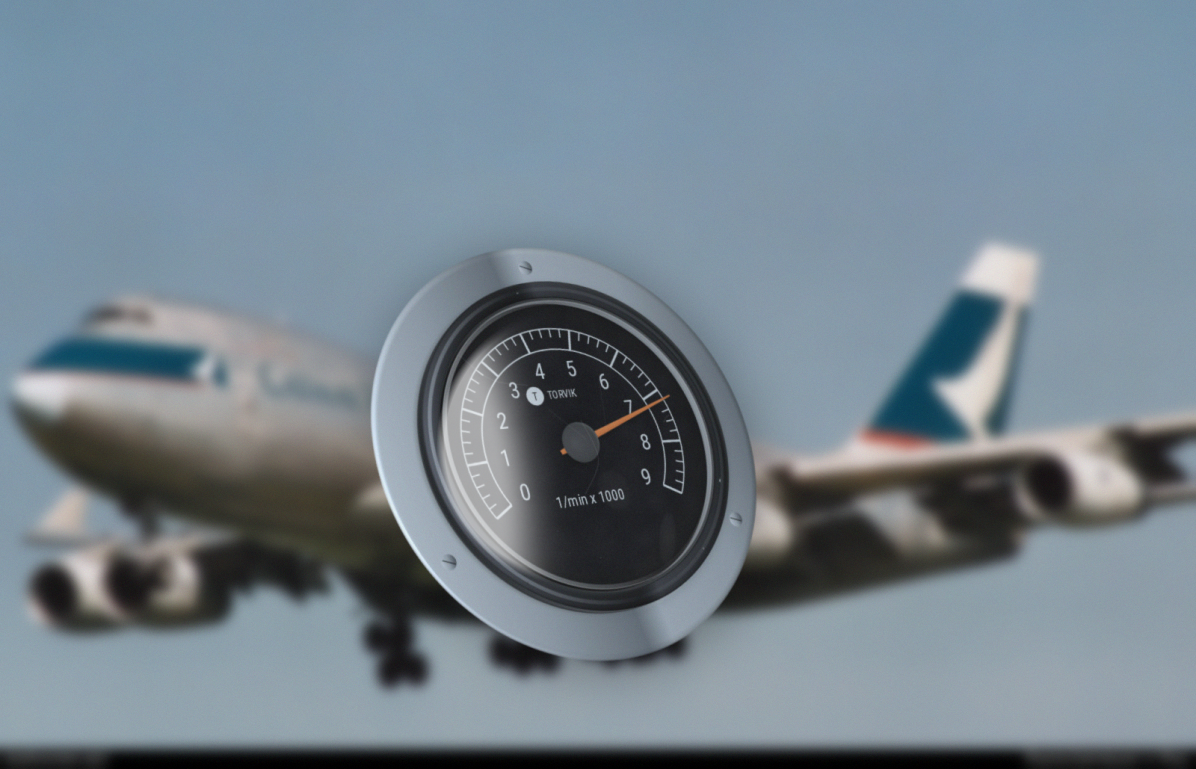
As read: 7200rpm
